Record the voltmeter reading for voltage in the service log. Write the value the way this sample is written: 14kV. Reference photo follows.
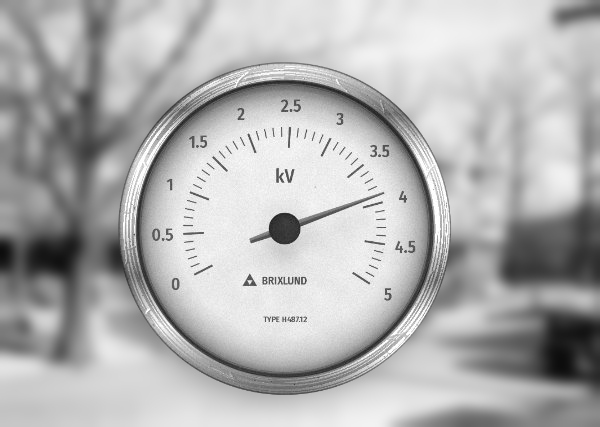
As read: 3.9kV
